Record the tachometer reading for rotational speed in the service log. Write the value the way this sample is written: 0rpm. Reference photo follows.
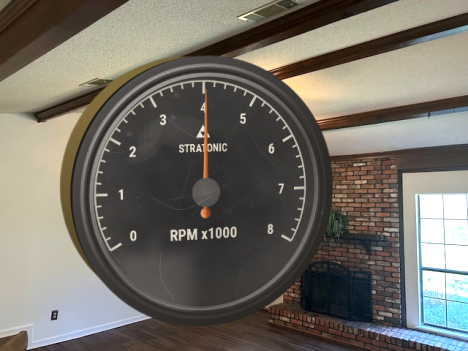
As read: 4000rpm
